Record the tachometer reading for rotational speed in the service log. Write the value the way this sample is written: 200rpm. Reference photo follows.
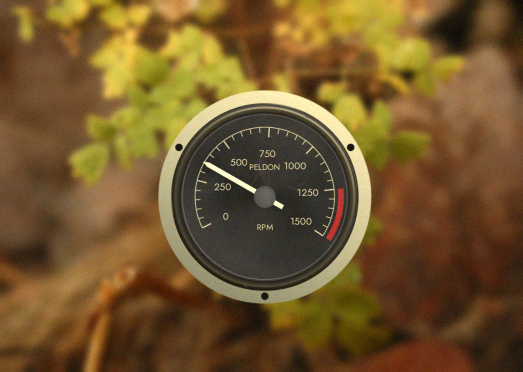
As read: 350rpm
